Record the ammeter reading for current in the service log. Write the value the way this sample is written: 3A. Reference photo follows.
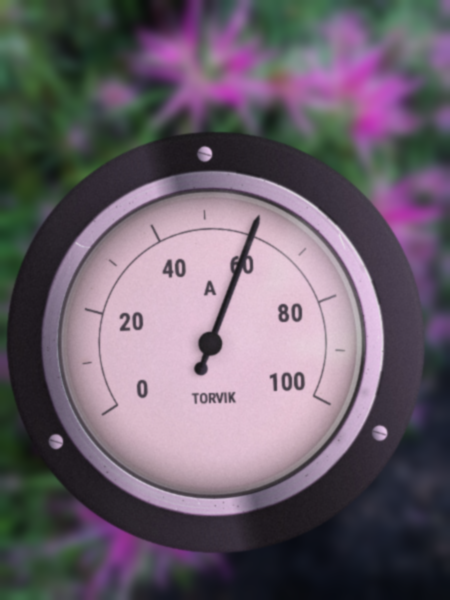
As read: 60A
